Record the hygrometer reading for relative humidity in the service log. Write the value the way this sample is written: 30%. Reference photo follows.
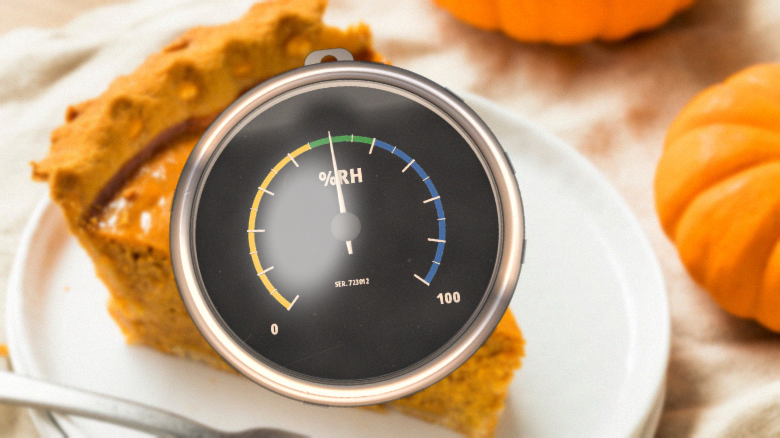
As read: 50%
